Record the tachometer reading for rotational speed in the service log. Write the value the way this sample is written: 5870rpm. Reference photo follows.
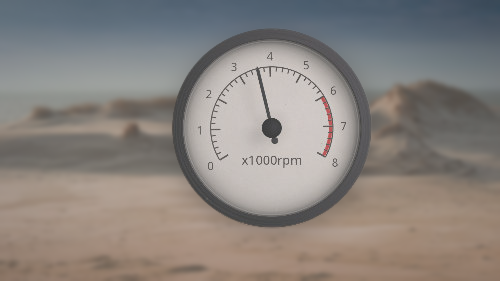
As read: 3600rpm
